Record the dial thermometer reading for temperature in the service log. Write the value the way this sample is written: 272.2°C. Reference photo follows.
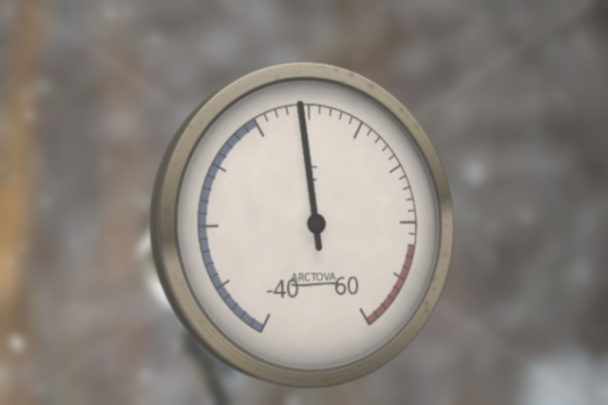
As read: 8°C
